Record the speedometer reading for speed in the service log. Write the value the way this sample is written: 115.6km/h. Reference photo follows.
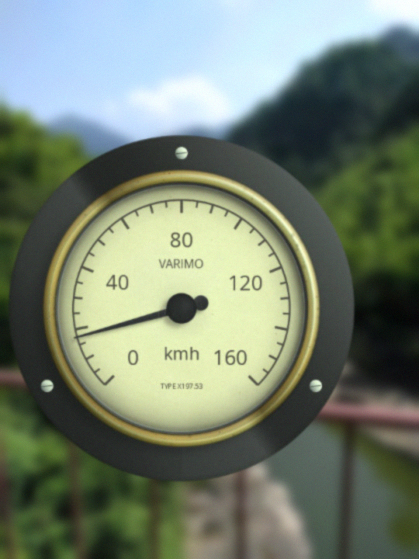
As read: 17.5km/h
